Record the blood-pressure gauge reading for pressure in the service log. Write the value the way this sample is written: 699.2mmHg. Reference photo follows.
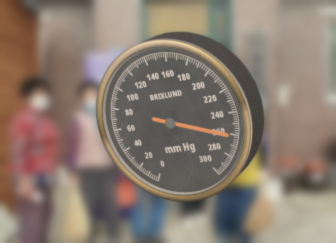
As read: 260mmHg
